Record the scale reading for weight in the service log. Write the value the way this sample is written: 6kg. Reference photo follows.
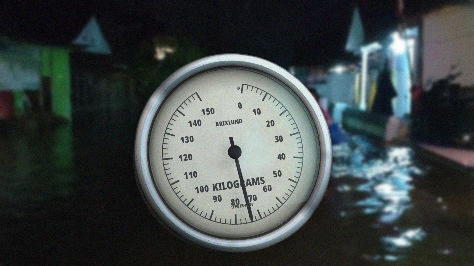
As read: 74kg
